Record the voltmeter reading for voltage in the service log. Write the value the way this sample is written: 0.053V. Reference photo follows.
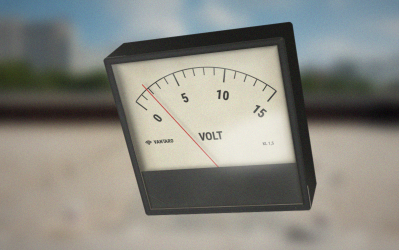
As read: 2V
